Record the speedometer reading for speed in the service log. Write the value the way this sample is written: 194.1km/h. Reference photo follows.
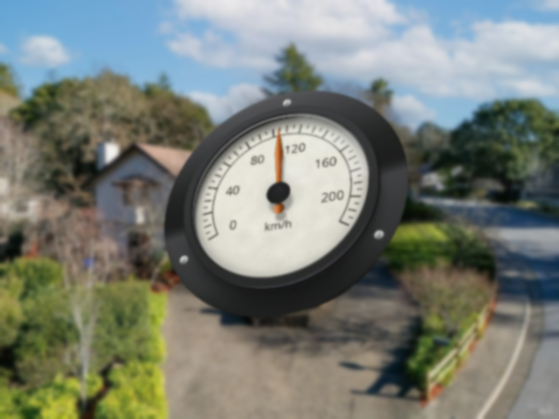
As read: 105km/h
